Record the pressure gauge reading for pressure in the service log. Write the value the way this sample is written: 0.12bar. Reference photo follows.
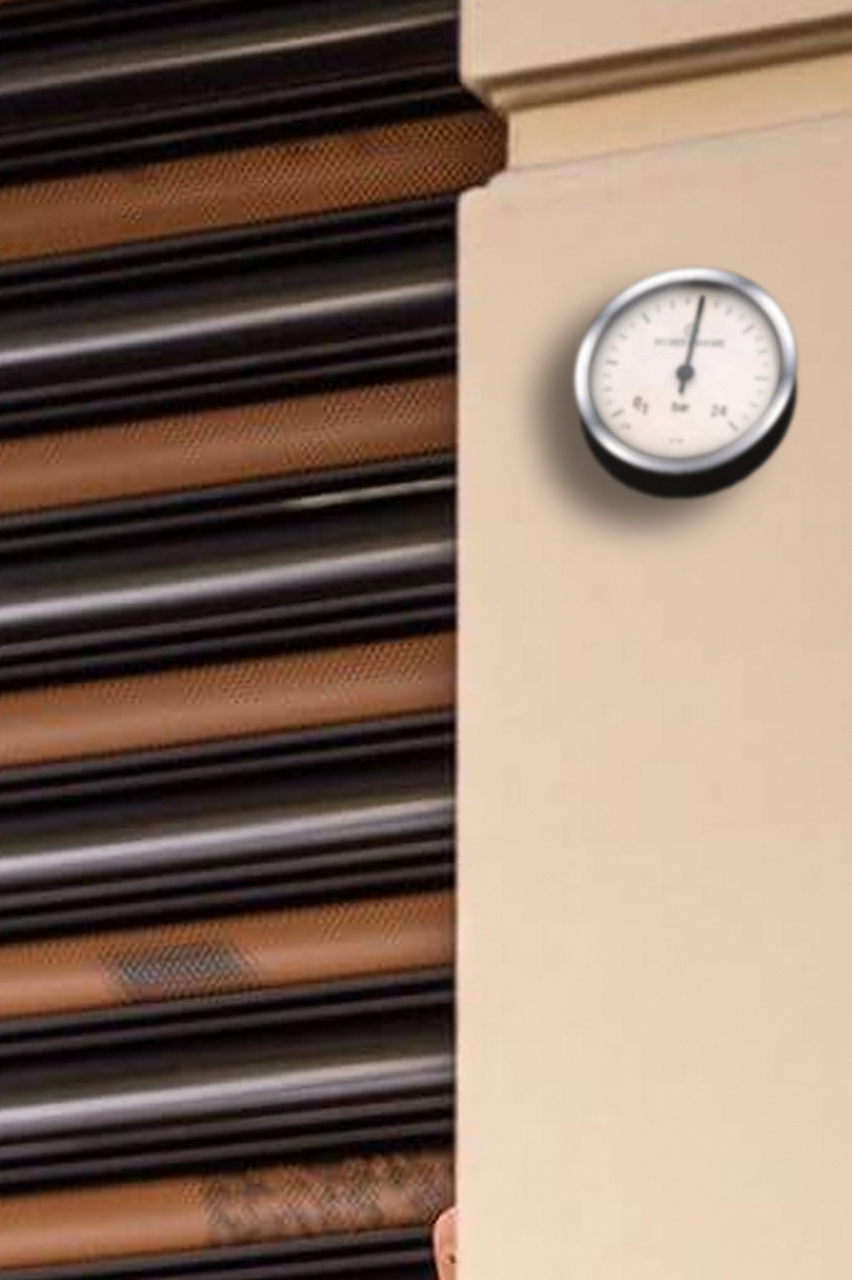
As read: 12bar
